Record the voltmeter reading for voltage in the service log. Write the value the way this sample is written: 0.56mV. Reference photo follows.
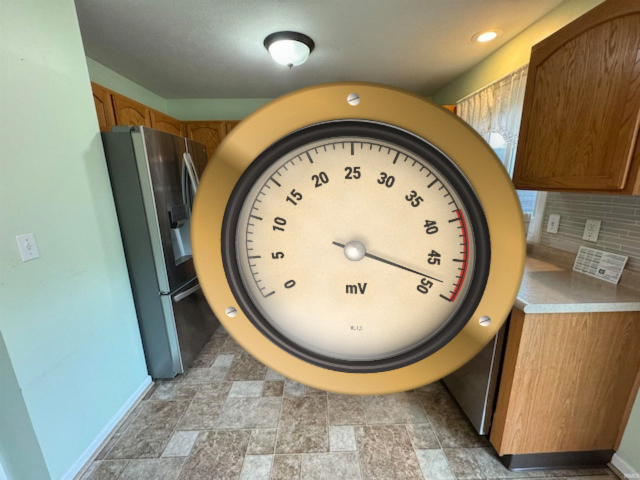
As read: 48mV
